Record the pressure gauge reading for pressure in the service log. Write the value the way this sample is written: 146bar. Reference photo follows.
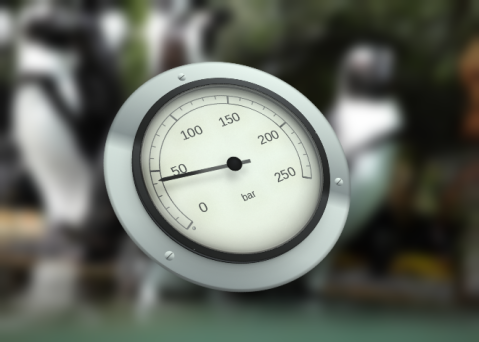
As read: 40bar
